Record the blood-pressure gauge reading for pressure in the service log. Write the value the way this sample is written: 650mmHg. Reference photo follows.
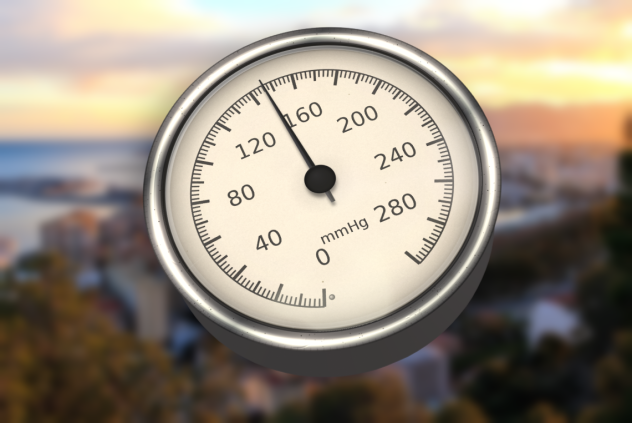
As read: 146mmHg
